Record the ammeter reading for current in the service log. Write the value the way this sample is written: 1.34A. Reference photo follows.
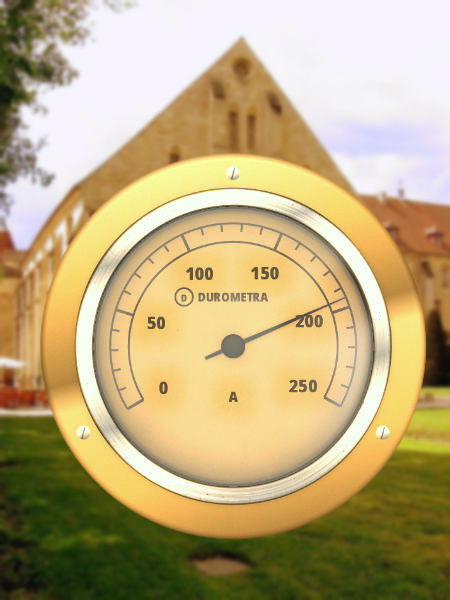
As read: 195A
